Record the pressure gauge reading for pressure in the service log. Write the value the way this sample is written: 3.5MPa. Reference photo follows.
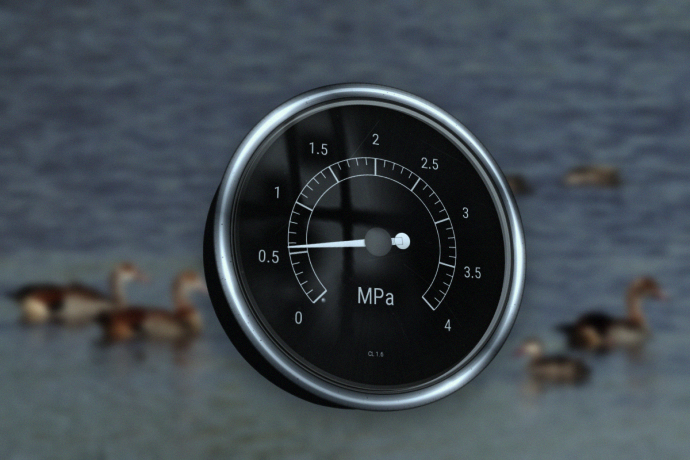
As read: 0.55MPa
